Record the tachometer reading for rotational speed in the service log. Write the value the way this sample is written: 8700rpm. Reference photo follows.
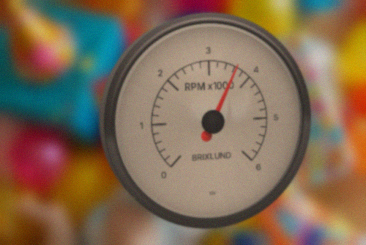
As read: 3600rpm
